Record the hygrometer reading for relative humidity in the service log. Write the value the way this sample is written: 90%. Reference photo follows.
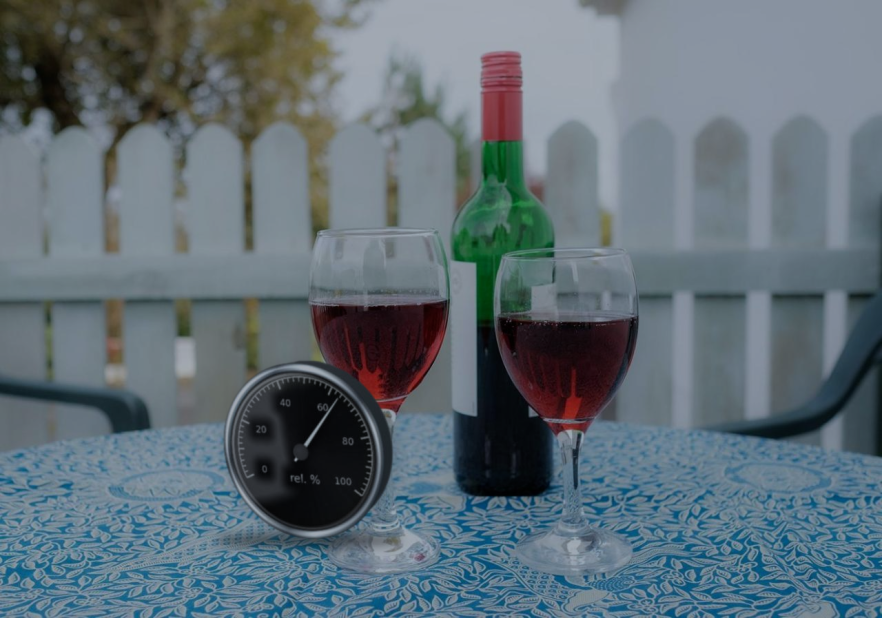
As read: 64%
